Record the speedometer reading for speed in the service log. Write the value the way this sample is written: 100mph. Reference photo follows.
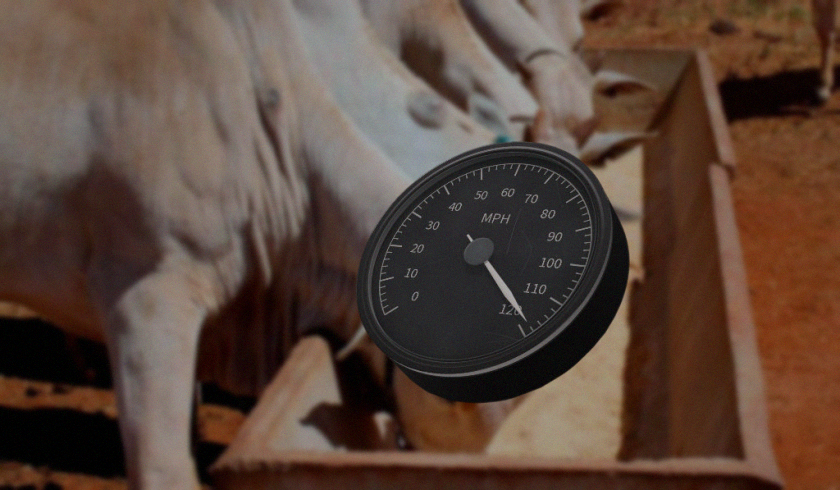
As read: 118mph
